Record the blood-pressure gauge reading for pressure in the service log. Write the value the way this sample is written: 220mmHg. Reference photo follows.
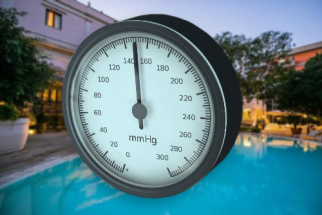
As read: 150mmHg
